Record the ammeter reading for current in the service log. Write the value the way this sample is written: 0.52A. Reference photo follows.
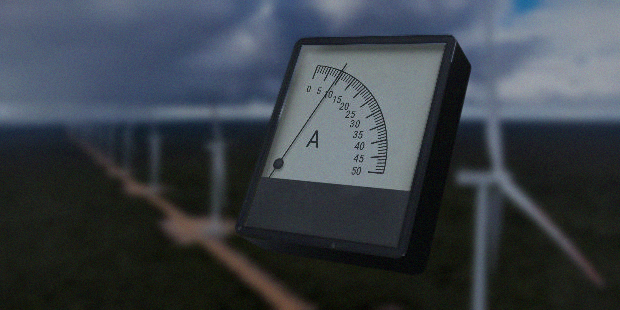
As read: 10A
